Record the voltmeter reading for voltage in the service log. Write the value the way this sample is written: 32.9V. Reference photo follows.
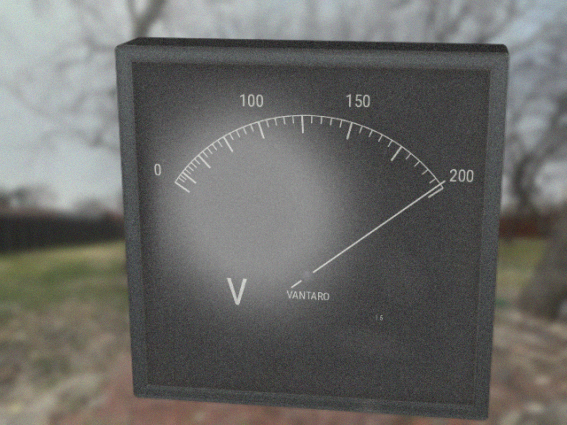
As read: 197.5V
